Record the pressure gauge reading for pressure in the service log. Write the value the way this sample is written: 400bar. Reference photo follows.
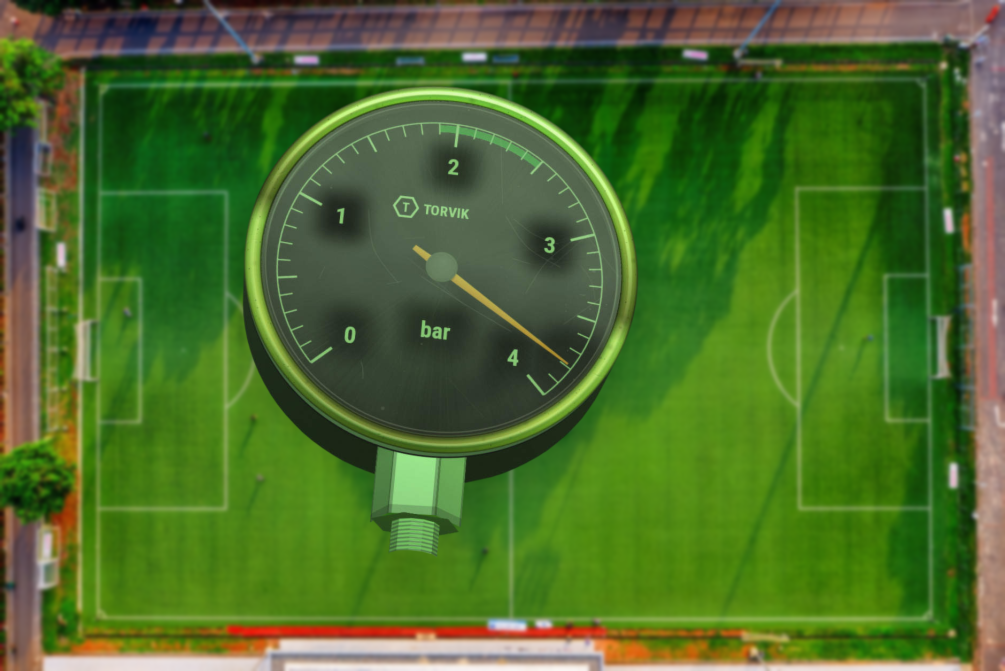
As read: 3.8bar
